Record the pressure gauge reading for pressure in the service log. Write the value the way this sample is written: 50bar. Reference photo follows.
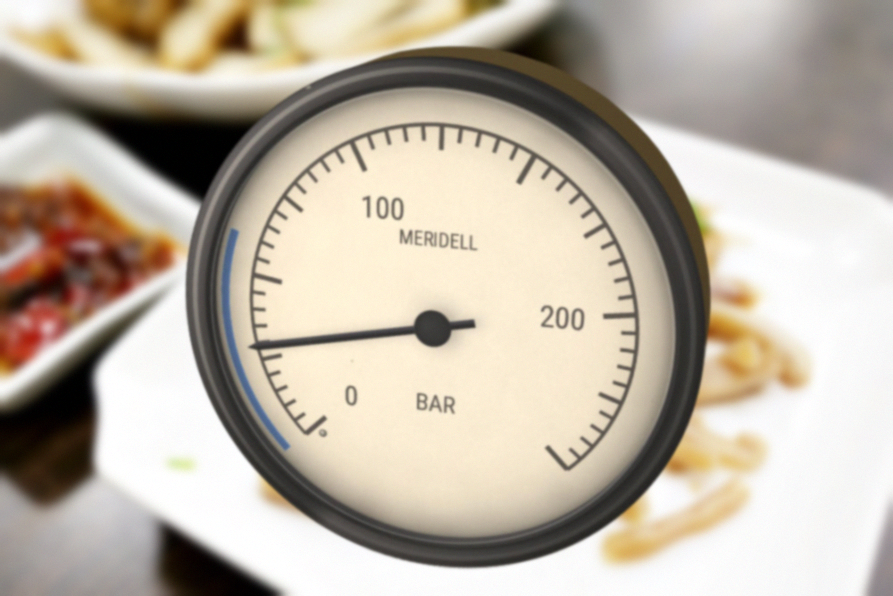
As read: 30bar
